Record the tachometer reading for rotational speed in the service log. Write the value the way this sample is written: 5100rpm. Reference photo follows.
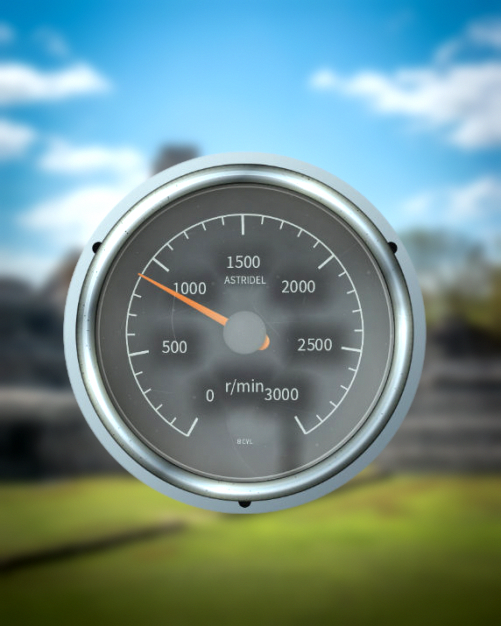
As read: 900rpm
